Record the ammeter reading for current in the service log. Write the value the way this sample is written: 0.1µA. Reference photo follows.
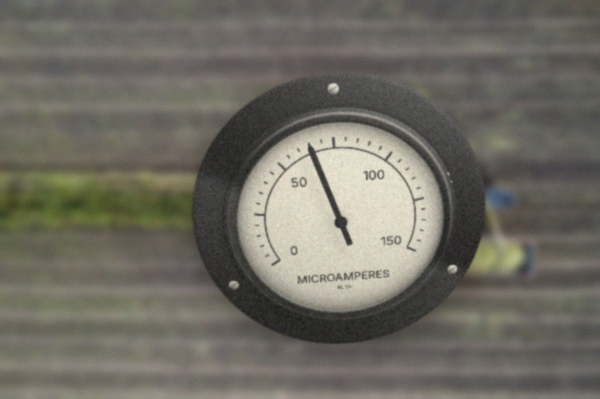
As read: 65µA
